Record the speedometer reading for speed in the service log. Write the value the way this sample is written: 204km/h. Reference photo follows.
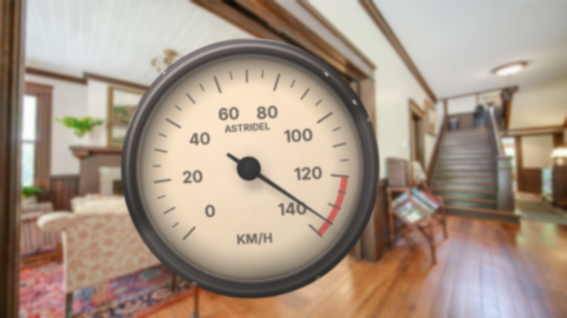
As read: 135km/h
